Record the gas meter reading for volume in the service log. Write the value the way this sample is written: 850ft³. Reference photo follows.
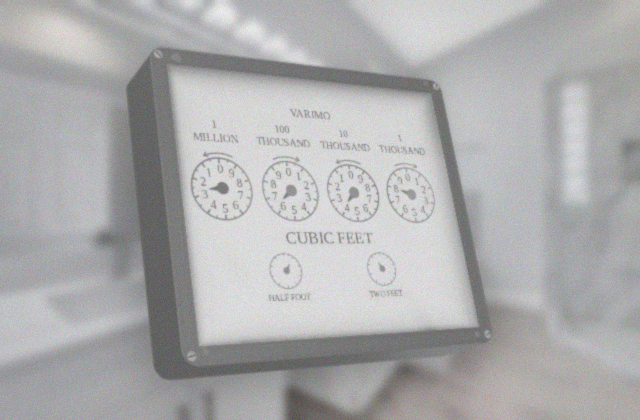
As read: 263800ft³
